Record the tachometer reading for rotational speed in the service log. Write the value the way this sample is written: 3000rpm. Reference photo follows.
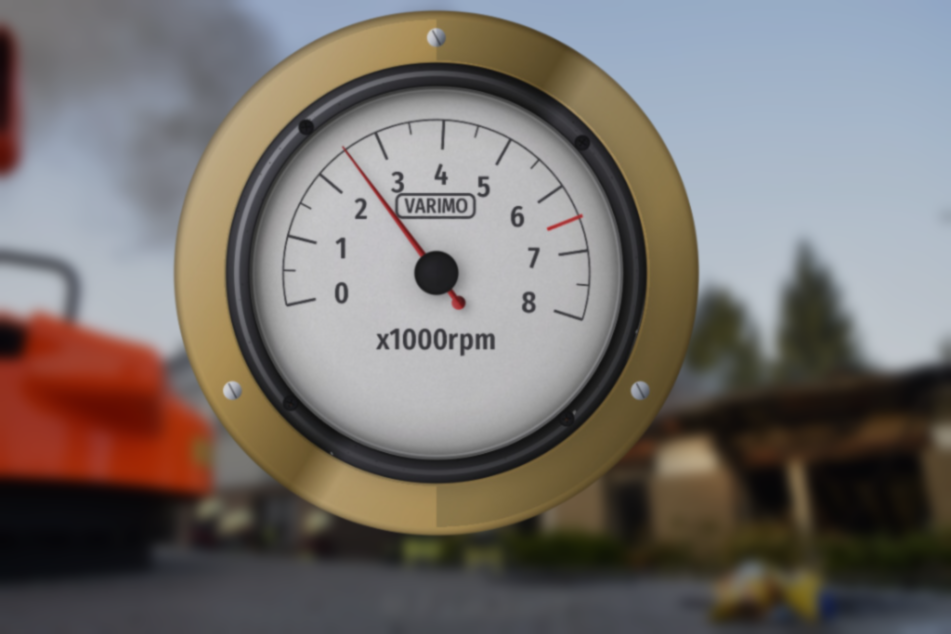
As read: 2500rpm
